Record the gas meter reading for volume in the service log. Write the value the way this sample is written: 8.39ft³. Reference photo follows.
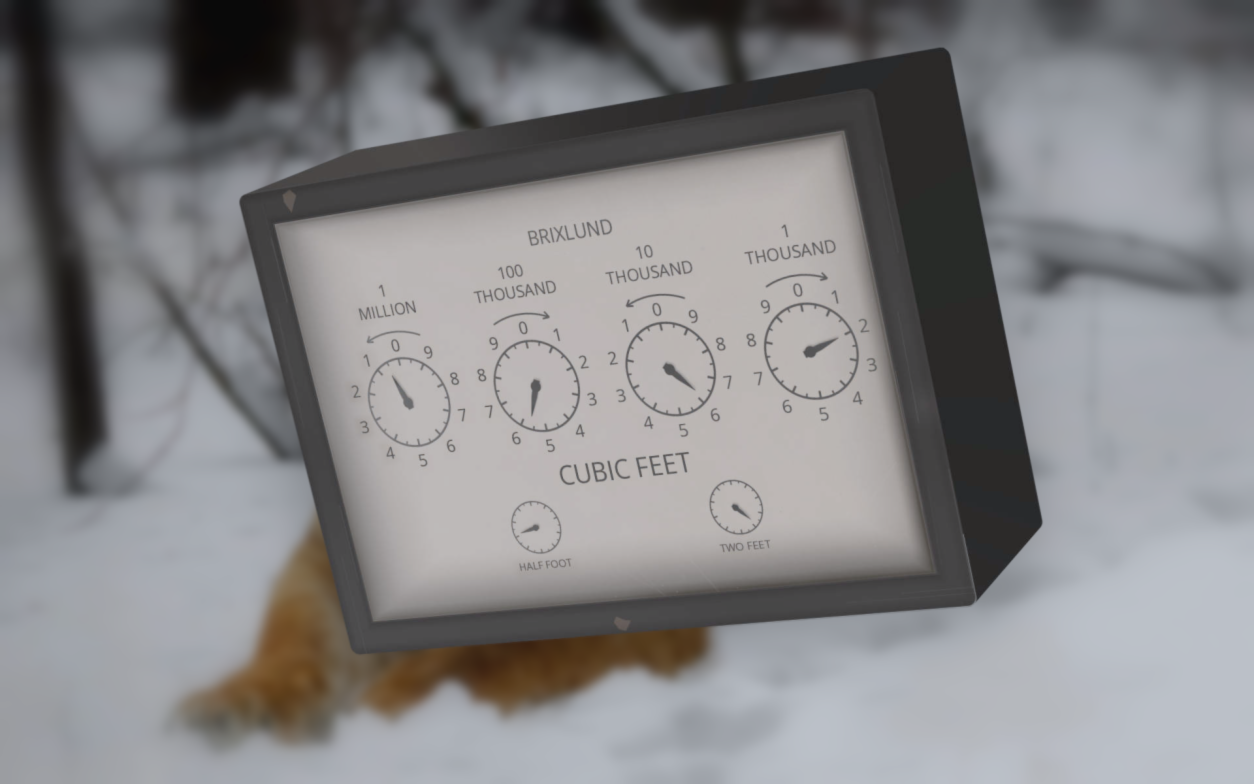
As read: 56200ft³
